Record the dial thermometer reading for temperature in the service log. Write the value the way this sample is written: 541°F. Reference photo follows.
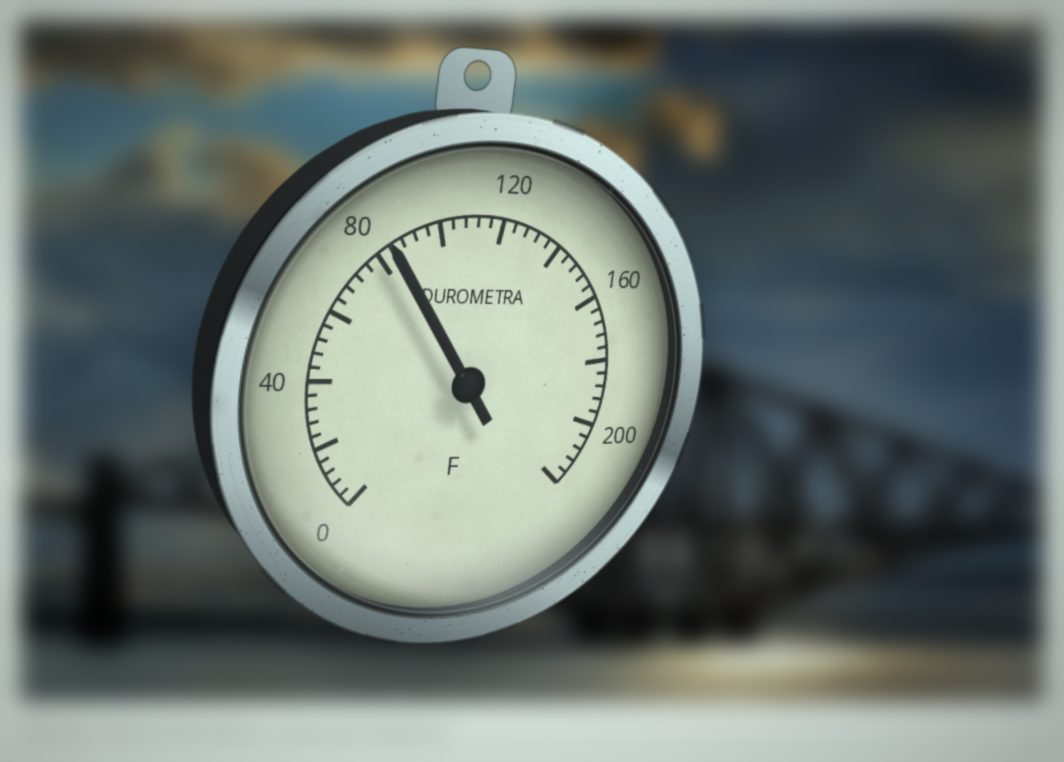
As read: 84°F
